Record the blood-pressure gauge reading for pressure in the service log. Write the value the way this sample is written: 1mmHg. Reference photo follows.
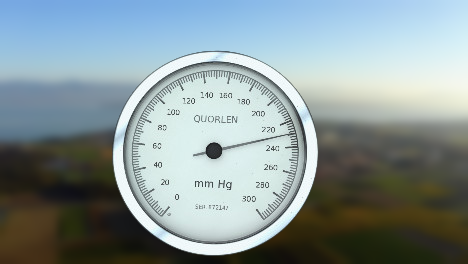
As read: 230mmHg
